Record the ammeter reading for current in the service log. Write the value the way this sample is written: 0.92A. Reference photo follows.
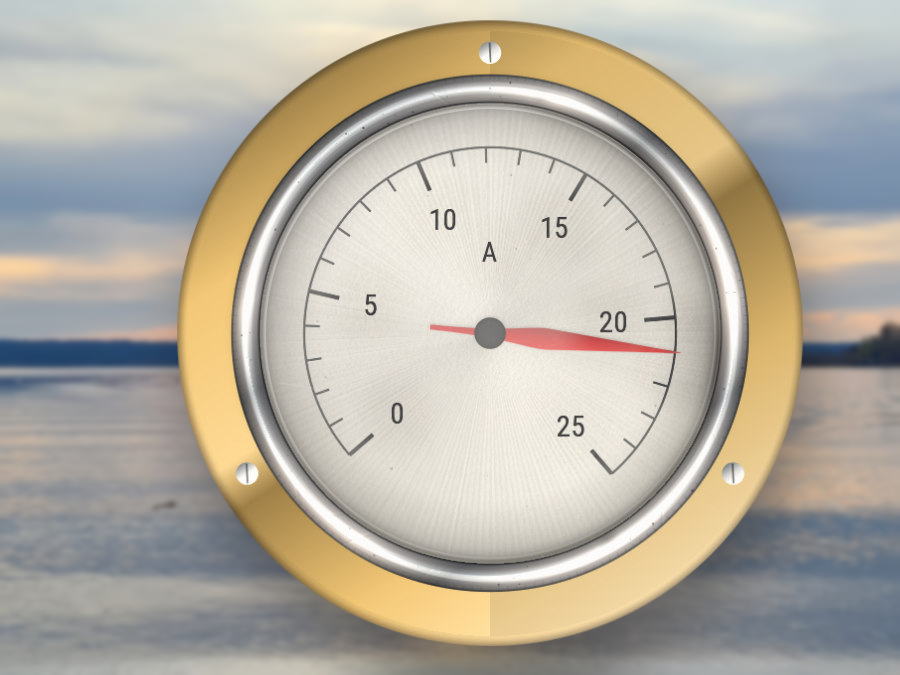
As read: 21A
